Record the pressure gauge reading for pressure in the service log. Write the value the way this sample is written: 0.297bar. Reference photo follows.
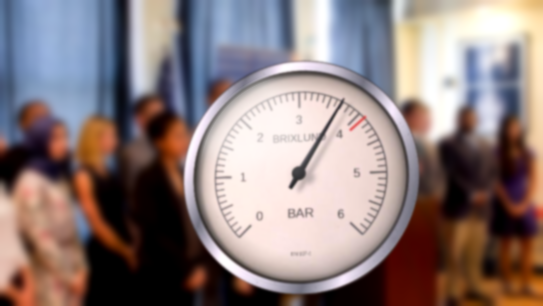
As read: 3.7bar
